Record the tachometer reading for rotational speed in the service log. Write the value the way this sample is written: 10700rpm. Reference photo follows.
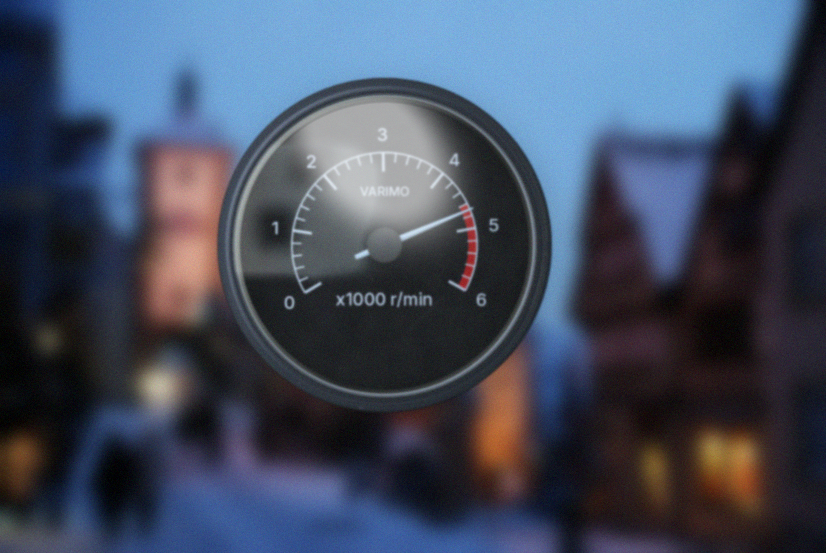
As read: 4700rpm
